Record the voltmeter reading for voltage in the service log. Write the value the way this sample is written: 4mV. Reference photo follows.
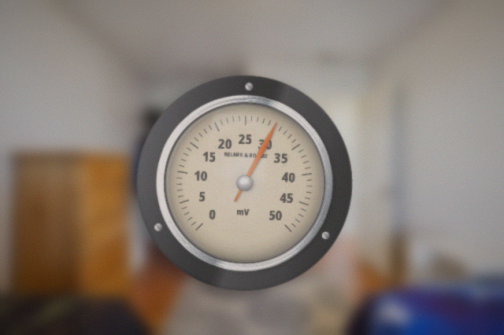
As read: 30mV
